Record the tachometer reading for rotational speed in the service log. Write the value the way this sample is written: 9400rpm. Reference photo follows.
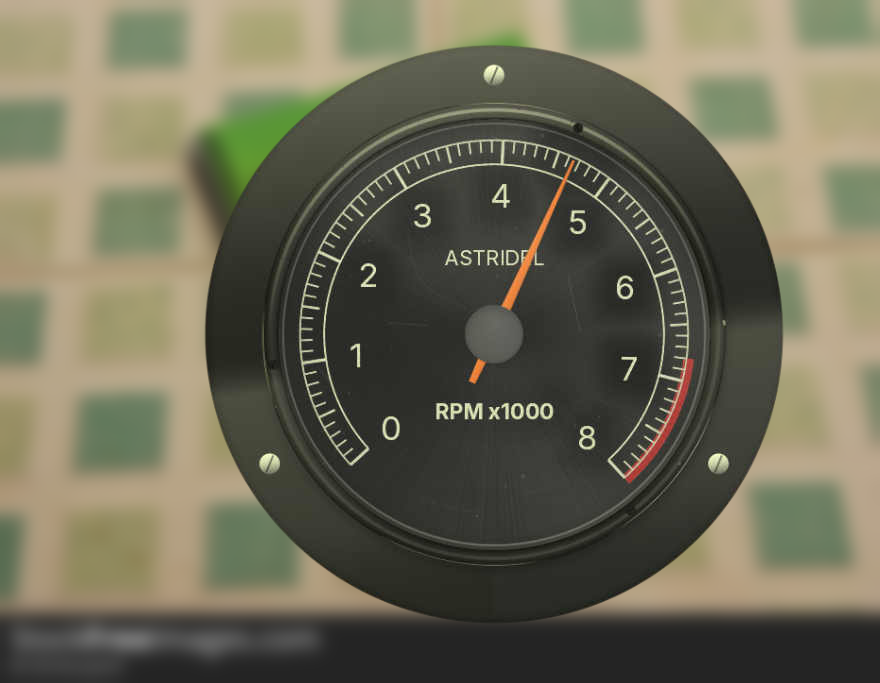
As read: 4650rpm
